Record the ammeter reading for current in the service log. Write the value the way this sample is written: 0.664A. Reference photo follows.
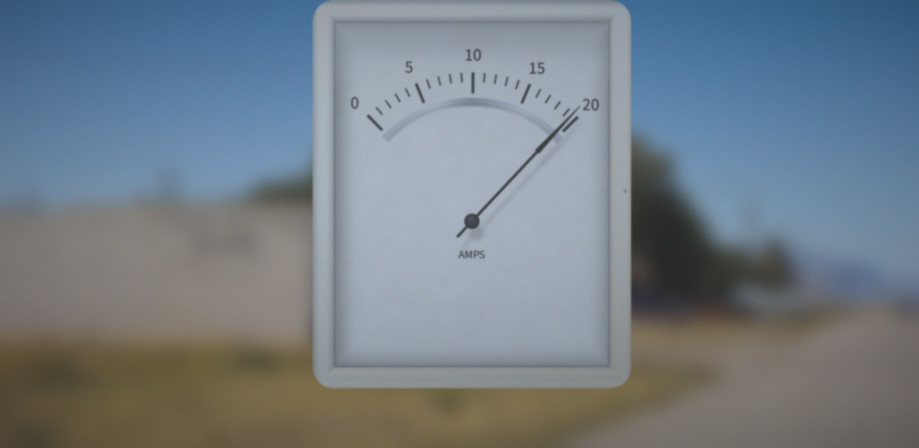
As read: 19.5A
